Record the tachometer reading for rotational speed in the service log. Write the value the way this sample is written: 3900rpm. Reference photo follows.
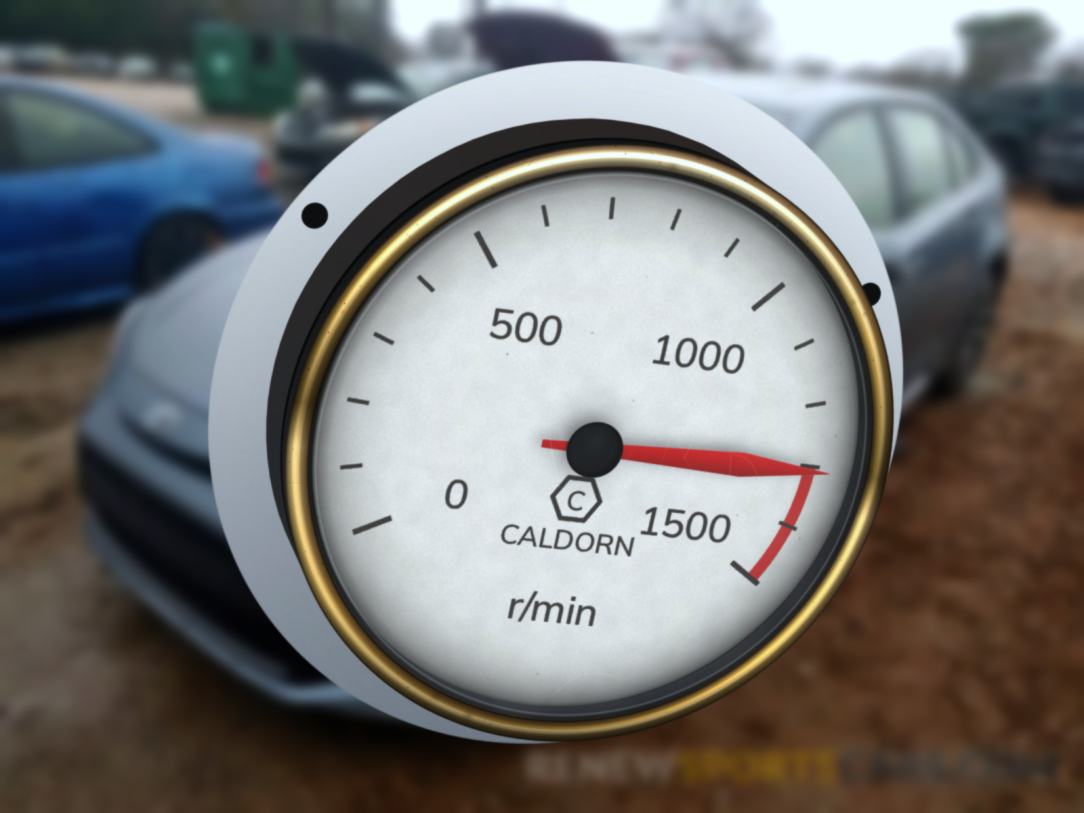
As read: 1300rpm
